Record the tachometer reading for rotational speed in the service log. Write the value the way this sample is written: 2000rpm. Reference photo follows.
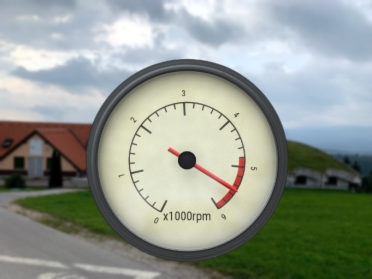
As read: 5500rpm
